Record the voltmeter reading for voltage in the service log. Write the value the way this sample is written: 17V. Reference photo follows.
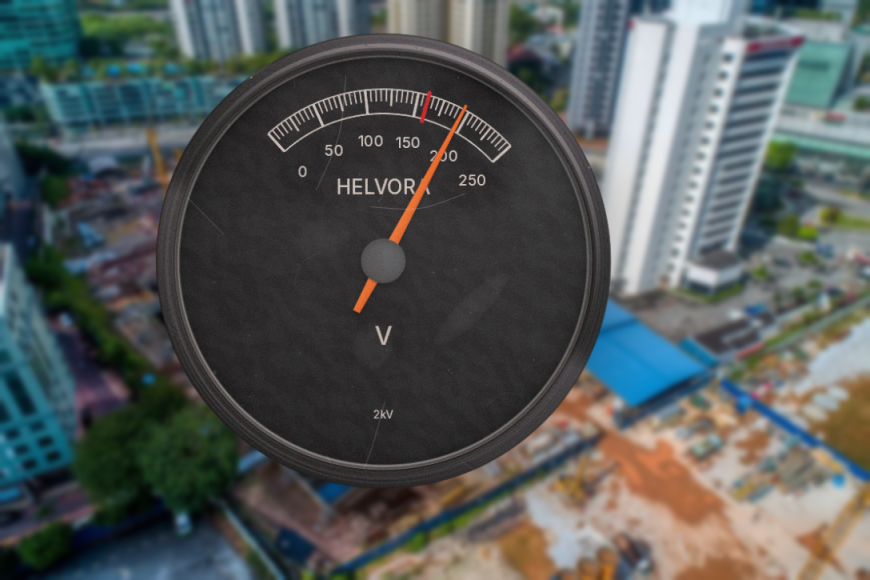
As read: 195V
